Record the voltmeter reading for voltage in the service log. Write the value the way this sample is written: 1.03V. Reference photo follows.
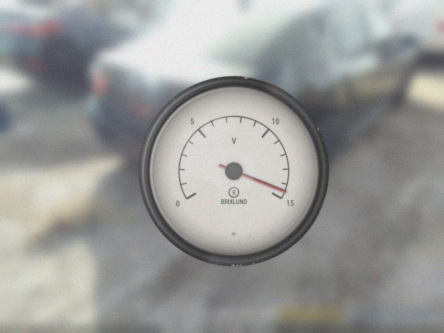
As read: 14.5V
